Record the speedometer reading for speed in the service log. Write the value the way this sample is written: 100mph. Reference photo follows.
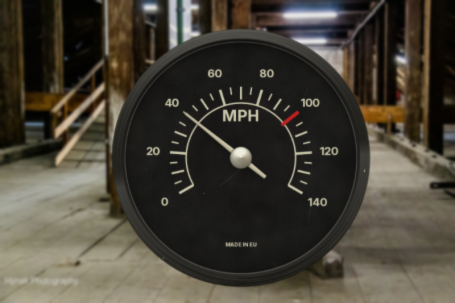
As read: 40mph
